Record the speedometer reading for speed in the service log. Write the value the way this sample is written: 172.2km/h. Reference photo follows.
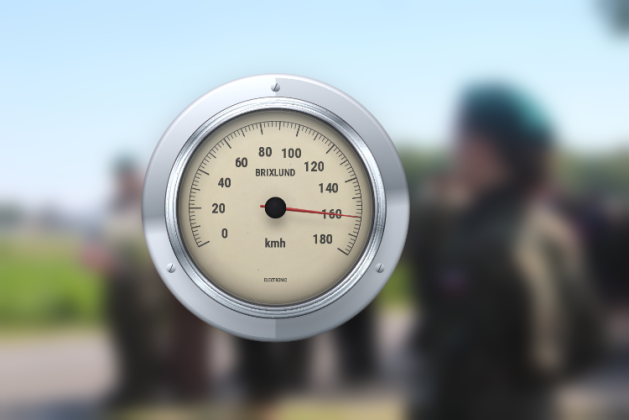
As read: 160km/h
